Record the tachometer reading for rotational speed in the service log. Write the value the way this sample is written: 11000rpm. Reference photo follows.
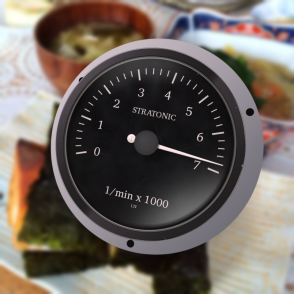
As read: 6800rpm
